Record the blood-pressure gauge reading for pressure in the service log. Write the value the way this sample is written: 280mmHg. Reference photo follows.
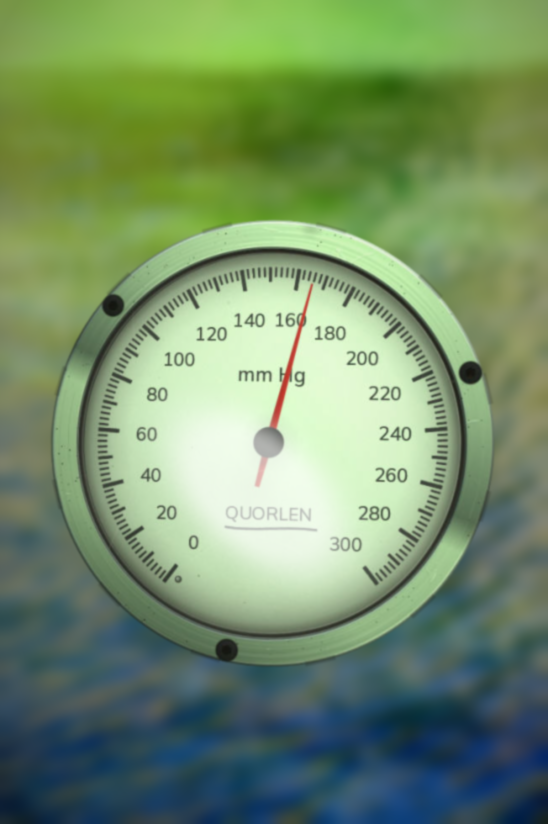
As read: 166mmHg
